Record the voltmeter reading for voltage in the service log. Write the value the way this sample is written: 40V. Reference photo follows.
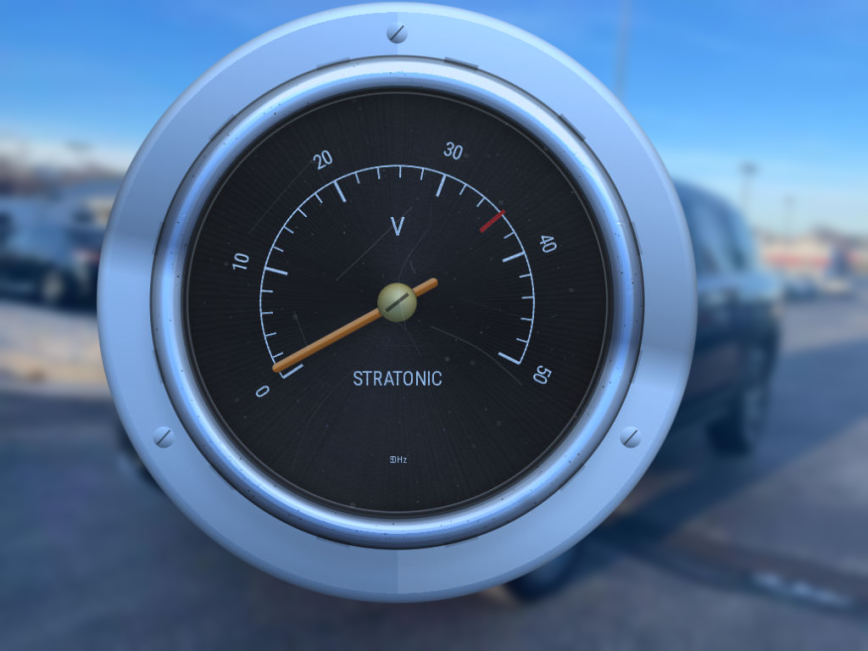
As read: 1V
